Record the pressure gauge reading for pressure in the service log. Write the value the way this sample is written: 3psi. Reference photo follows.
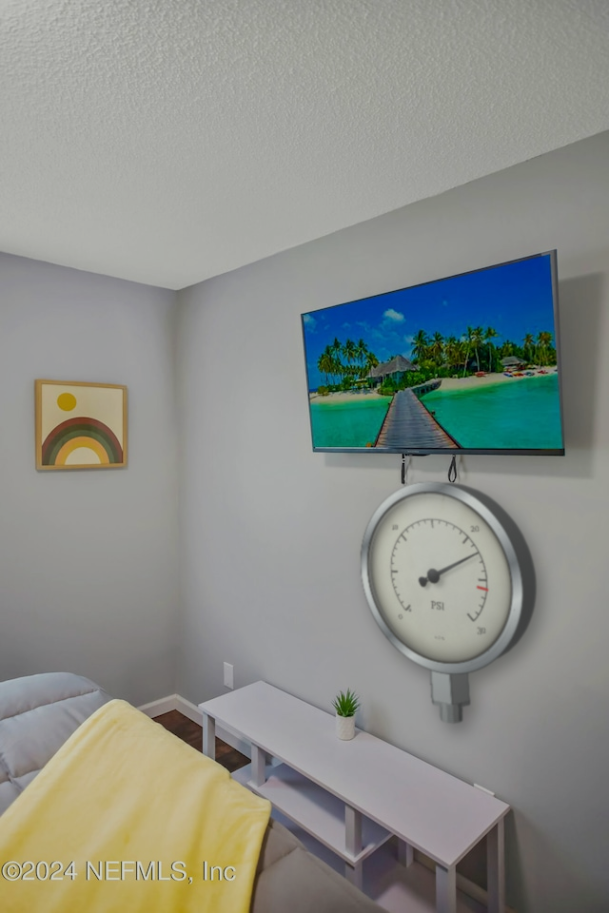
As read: 22psi
